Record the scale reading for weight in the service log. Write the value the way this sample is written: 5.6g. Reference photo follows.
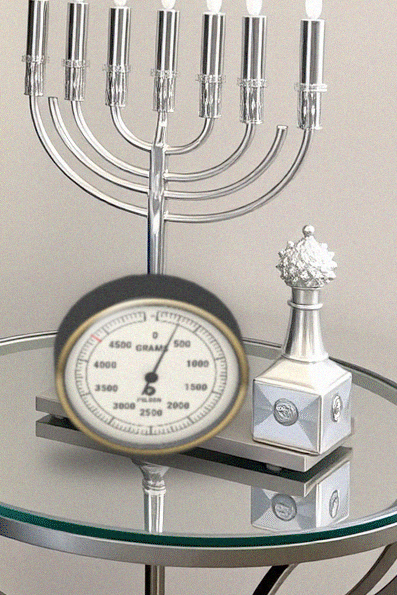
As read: 250g
